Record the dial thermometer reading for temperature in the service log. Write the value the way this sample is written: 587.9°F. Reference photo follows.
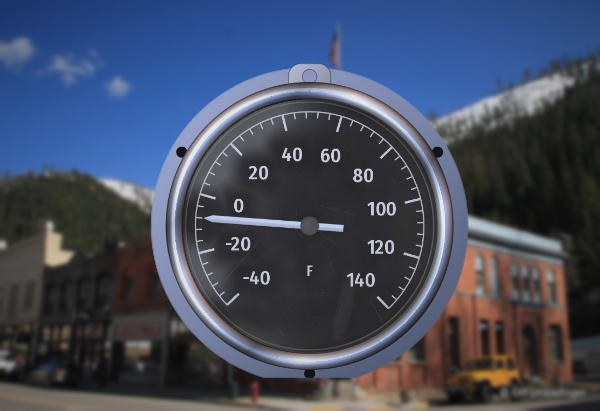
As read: -8°F
